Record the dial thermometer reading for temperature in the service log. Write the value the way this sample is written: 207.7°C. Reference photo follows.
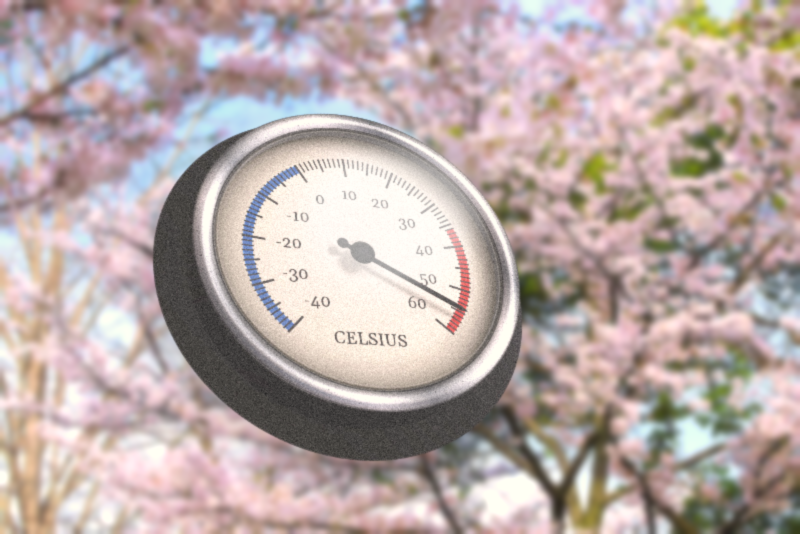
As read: 55°C
